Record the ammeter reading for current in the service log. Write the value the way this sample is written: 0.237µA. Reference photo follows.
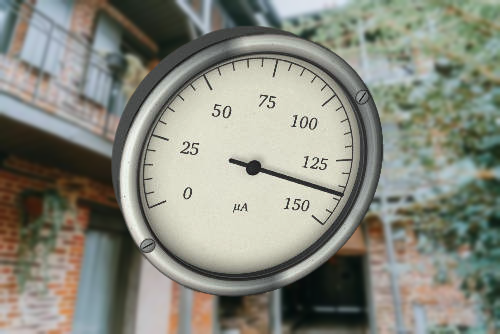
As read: 137.5µA
